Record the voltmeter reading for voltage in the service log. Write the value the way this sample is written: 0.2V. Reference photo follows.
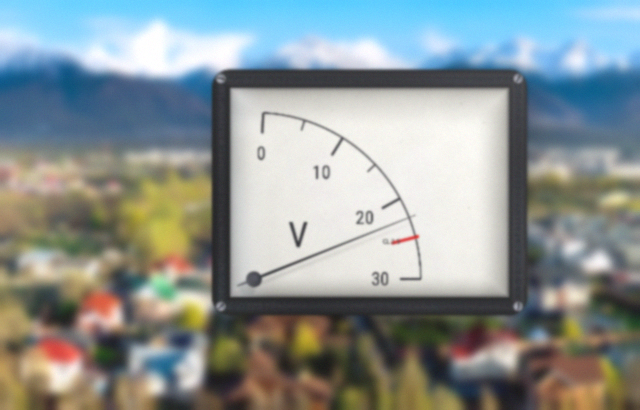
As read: 22.5V
